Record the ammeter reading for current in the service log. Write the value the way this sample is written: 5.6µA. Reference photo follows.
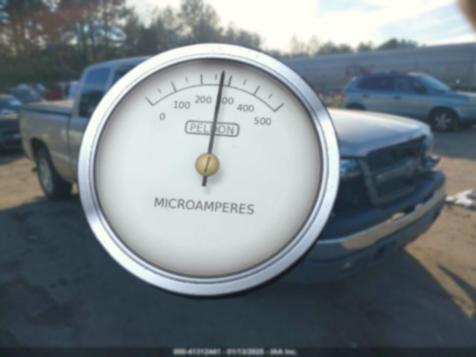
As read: 275µA
